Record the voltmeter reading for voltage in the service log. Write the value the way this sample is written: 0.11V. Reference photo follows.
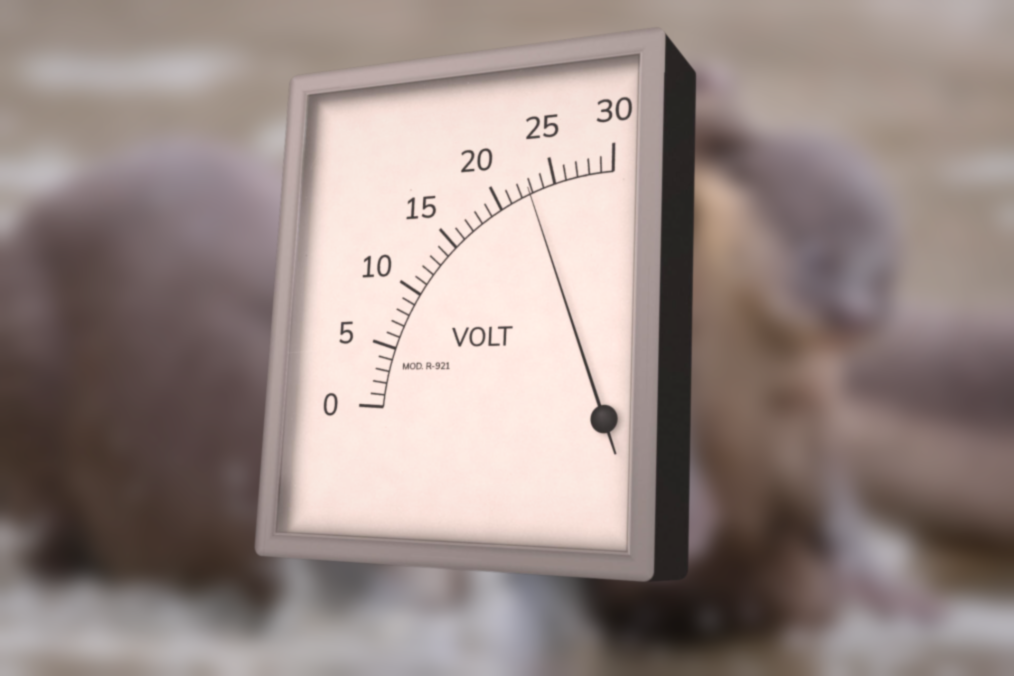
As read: 23V
